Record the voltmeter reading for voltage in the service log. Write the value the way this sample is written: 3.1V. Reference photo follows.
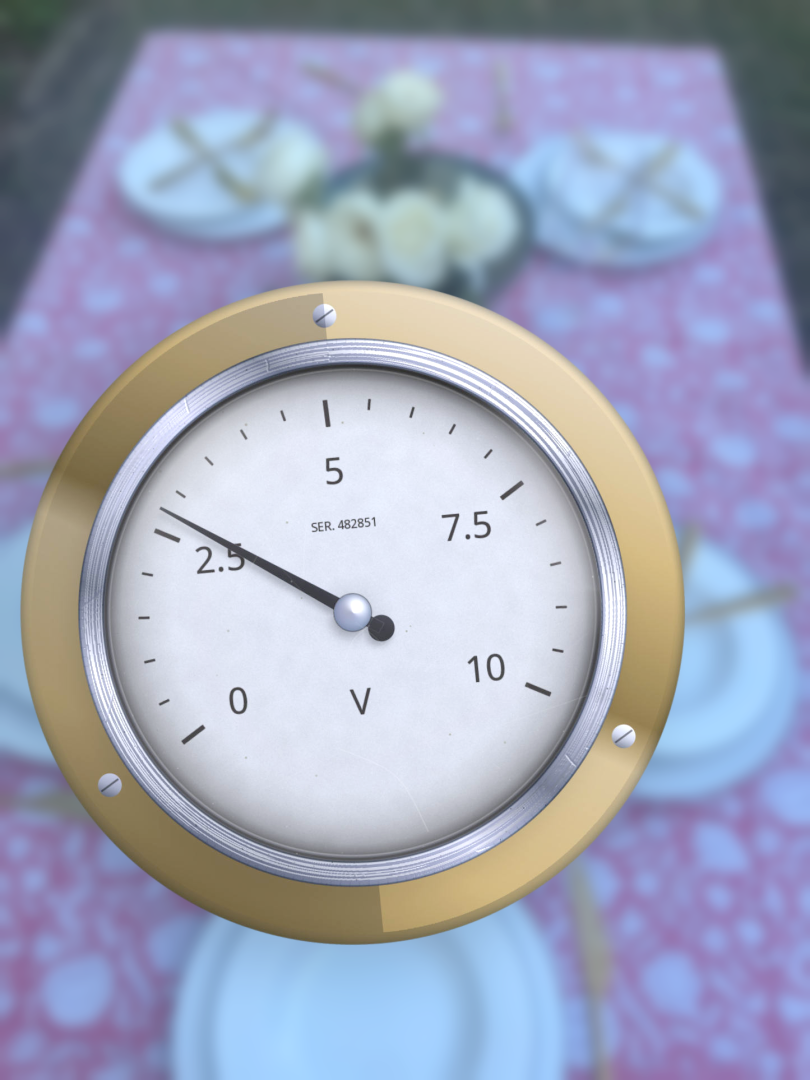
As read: 2.75V
